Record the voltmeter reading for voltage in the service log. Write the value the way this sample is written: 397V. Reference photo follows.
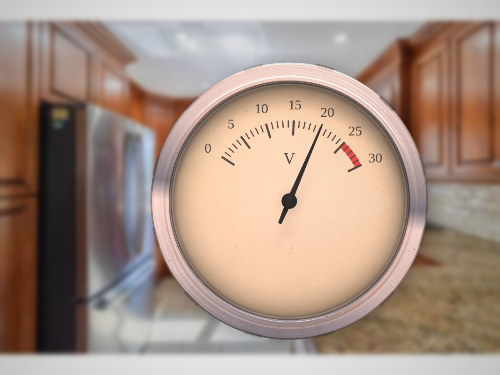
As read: 20V
